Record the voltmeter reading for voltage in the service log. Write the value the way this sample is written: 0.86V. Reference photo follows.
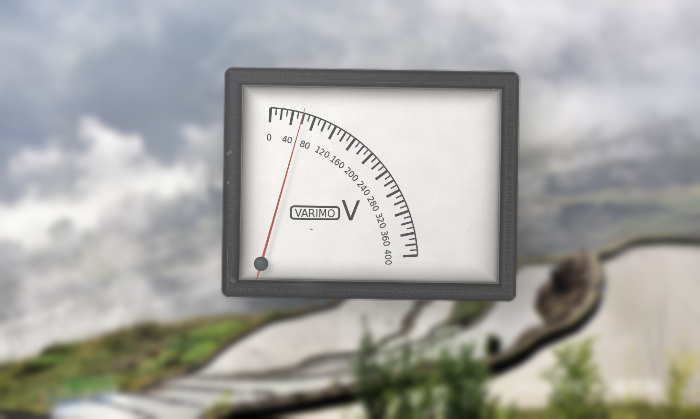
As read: 60V
